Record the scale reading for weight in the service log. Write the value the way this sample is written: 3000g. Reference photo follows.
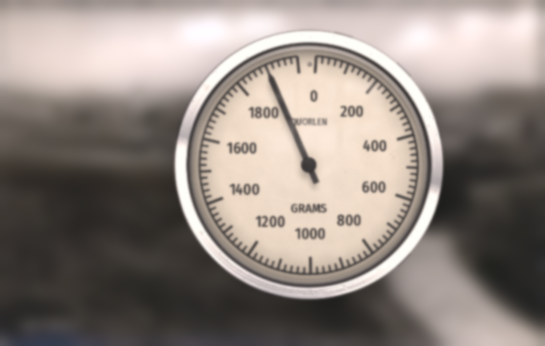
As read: 1900g
